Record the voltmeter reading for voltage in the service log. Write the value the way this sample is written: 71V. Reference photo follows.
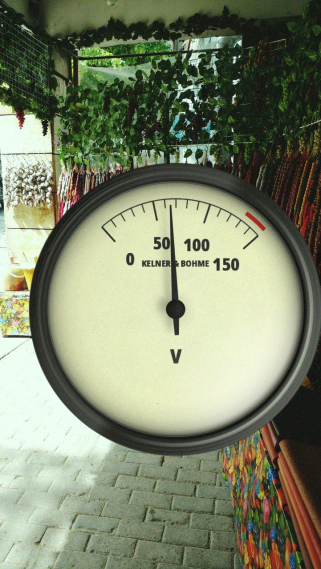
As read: 65V
